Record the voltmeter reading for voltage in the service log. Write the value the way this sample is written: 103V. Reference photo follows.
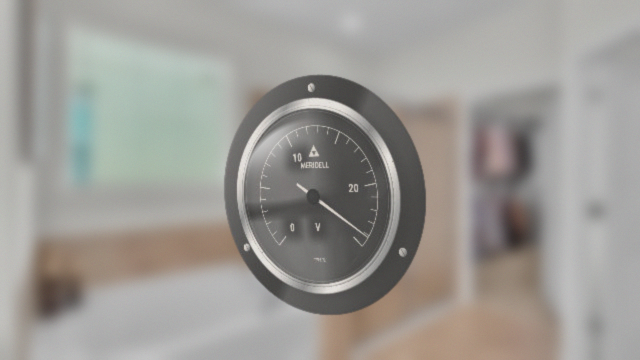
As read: 24V
